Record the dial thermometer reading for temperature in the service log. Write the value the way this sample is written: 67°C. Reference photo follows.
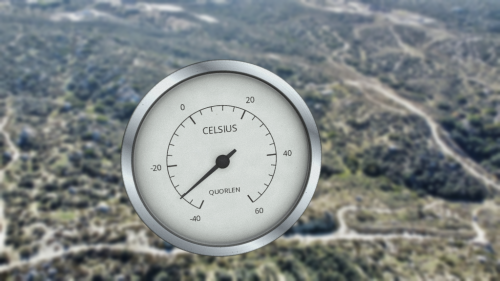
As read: -32°C
